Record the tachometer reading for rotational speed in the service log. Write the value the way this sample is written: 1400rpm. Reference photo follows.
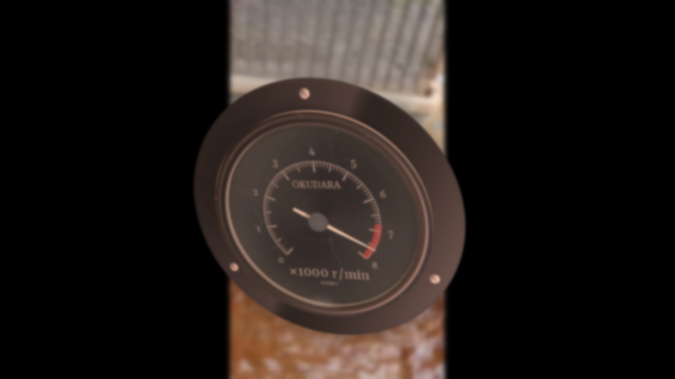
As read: 7500rpm
